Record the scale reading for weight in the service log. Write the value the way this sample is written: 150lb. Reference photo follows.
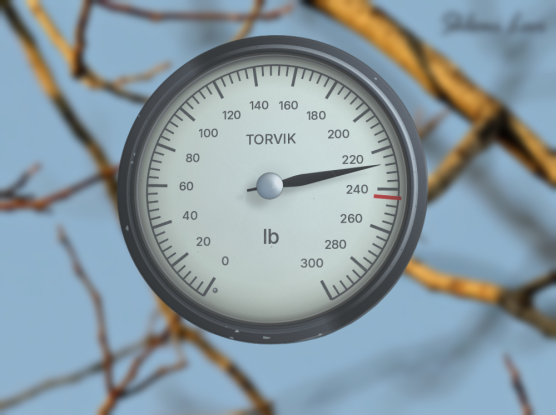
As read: 228lb
